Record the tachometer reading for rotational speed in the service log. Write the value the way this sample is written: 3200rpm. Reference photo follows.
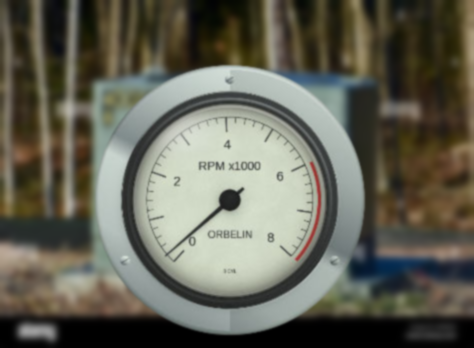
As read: 200rpm
